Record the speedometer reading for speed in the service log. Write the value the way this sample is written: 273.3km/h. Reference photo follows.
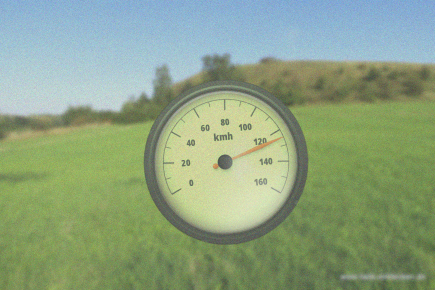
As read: 125km/h
